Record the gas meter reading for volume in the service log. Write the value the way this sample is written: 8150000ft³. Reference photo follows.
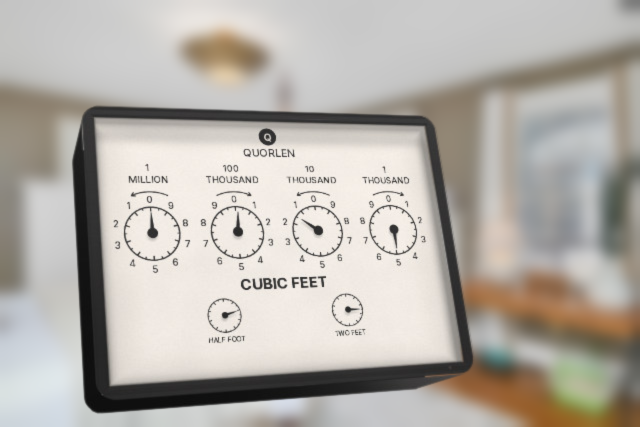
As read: 1500ft³
